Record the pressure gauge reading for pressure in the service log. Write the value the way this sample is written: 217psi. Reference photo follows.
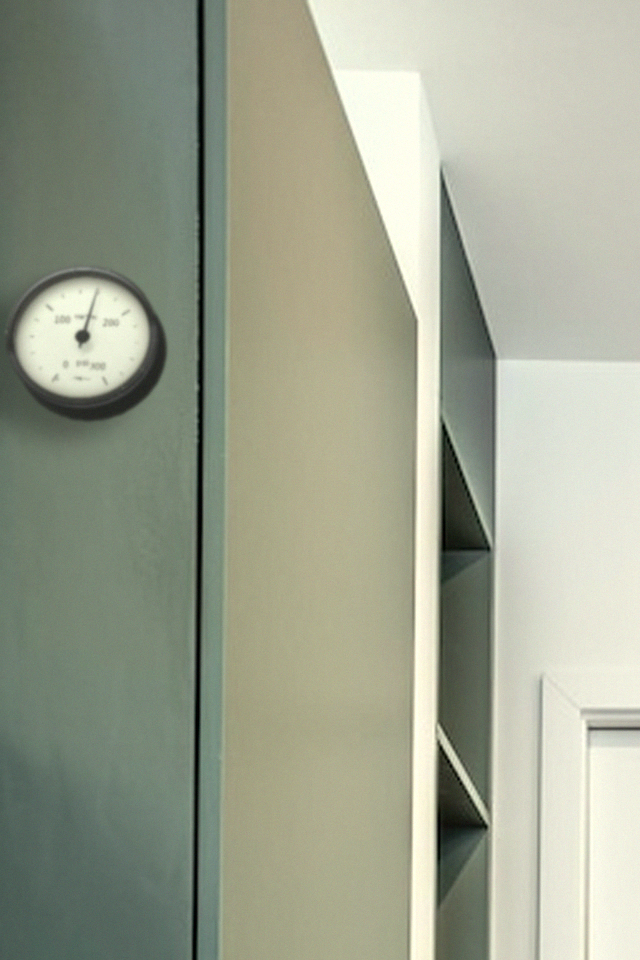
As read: 160psi
